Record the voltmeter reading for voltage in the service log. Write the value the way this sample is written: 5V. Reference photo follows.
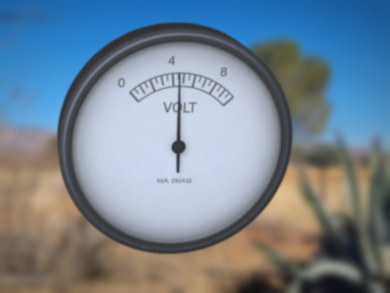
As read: 4.5V
